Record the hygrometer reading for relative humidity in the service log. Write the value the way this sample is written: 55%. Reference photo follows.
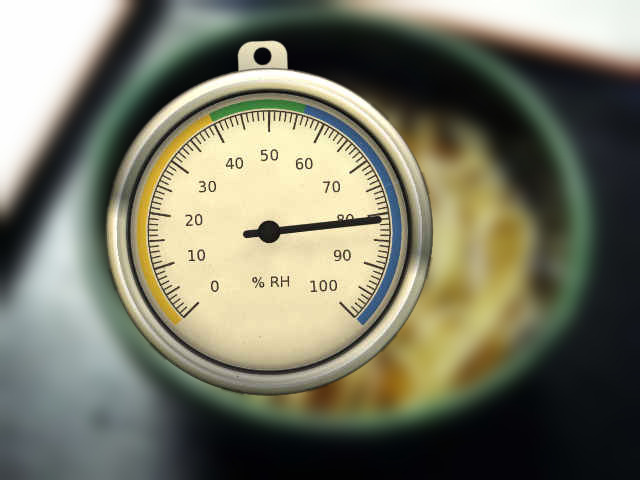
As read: 81%
